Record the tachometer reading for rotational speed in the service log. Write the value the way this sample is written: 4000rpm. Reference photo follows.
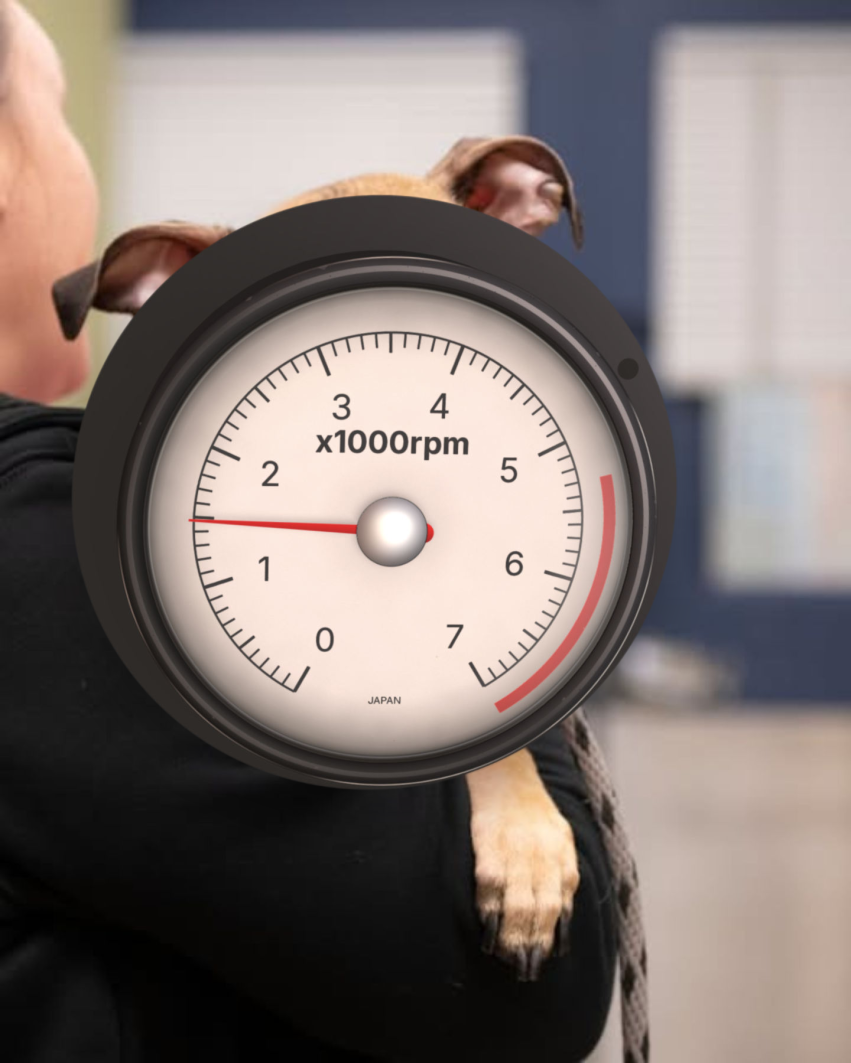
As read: 1500rpm
